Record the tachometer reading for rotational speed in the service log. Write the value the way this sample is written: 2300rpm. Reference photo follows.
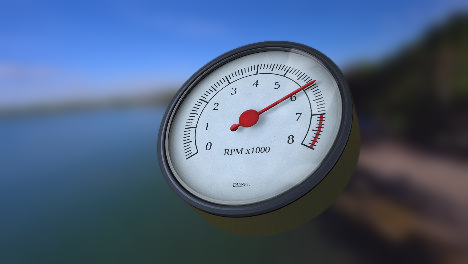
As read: 6000rpm
